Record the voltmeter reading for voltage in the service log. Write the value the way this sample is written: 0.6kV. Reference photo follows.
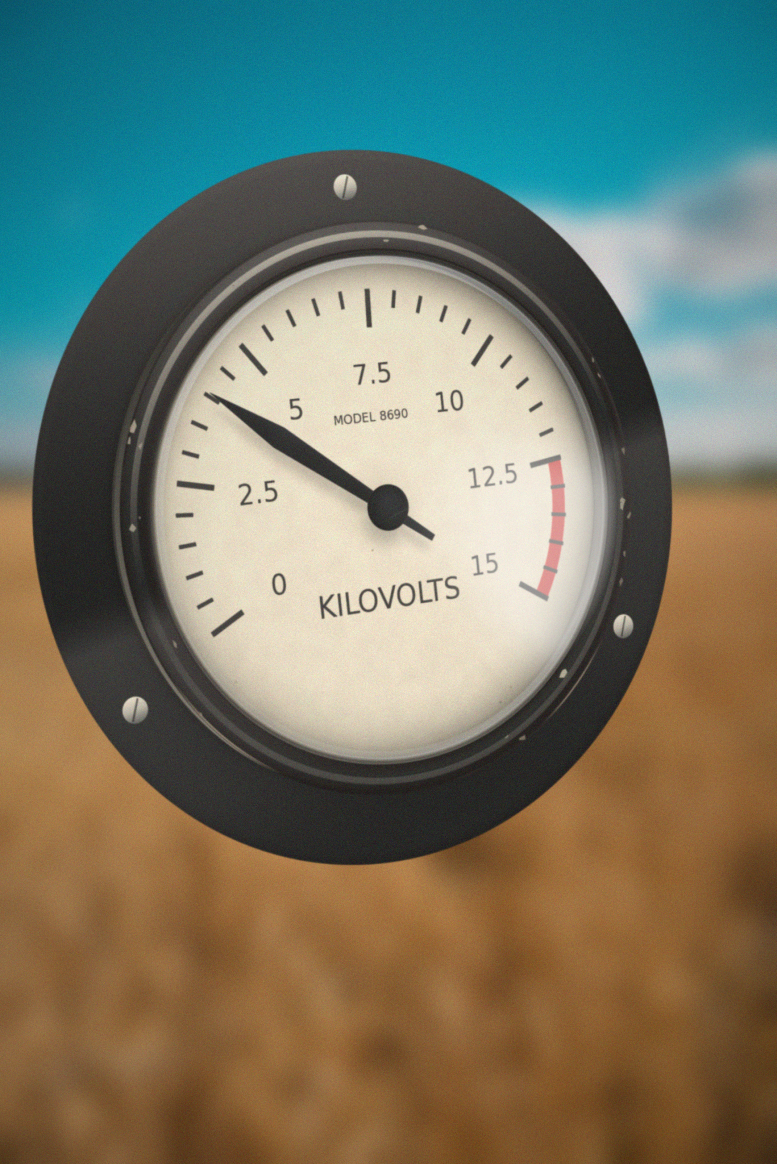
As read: 4kV
